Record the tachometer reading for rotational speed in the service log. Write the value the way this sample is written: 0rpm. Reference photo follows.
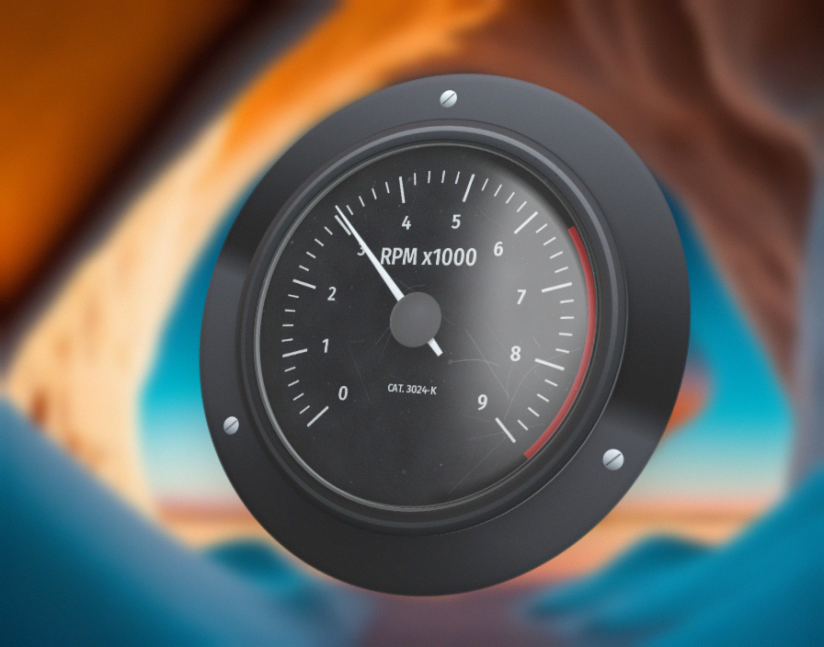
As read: 3100rpm
